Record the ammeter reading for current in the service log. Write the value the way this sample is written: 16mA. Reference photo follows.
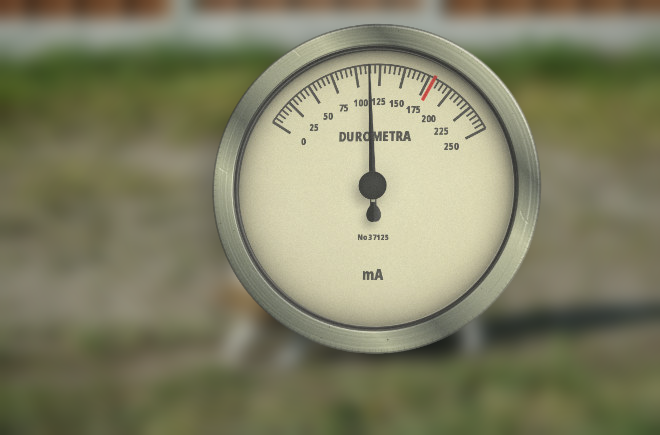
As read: 115mA
